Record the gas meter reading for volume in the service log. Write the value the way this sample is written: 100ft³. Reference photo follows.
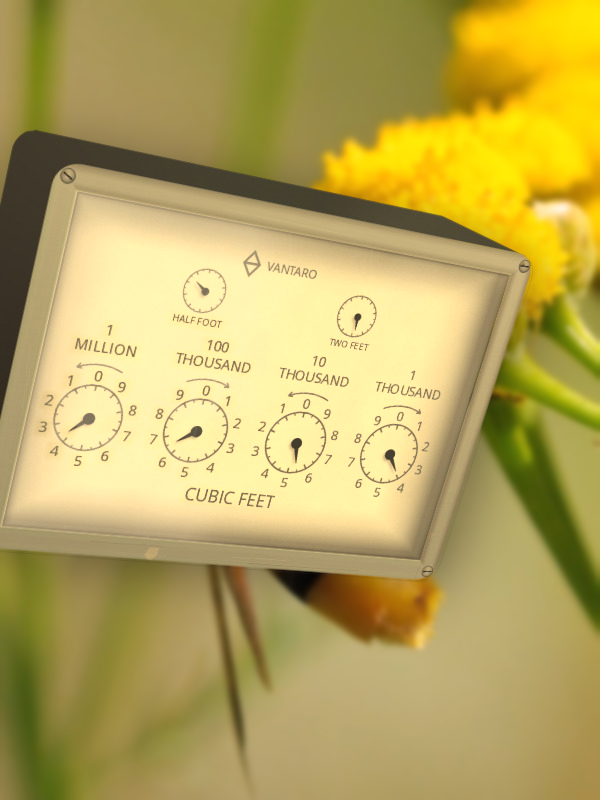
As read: 365400ft³
